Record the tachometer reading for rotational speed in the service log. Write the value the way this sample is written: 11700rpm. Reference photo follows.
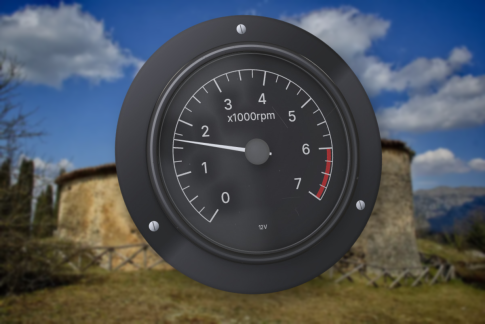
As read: 1625rpm
